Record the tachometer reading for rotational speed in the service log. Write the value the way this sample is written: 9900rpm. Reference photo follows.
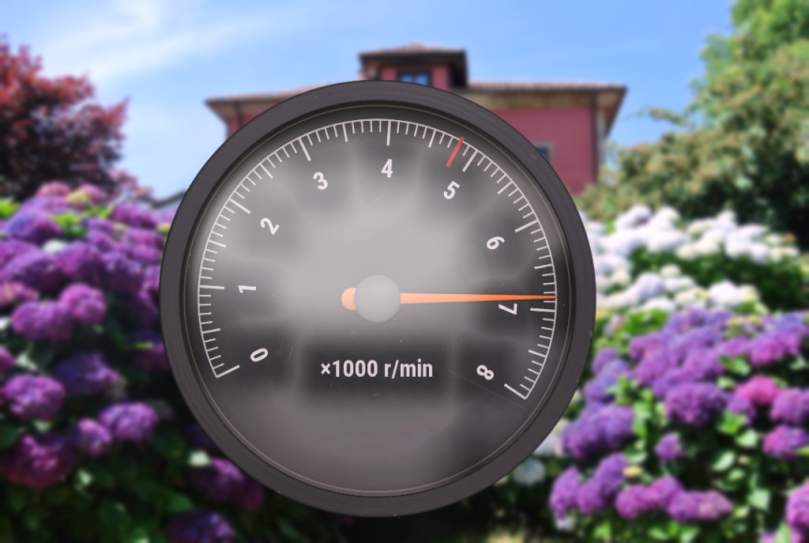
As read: 6850rpm
